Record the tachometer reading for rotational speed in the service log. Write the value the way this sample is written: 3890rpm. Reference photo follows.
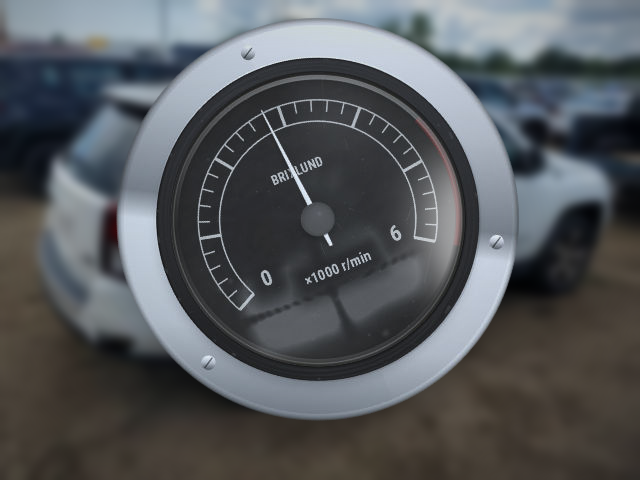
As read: 2800rpm
